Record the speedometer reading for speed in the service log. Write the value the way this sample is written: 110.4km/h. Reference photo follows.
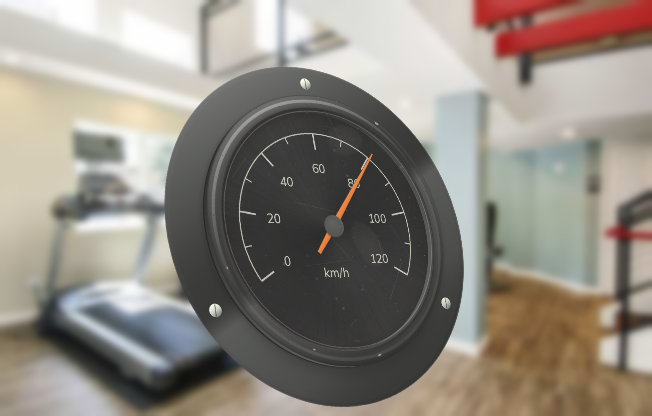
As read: 80km/h
